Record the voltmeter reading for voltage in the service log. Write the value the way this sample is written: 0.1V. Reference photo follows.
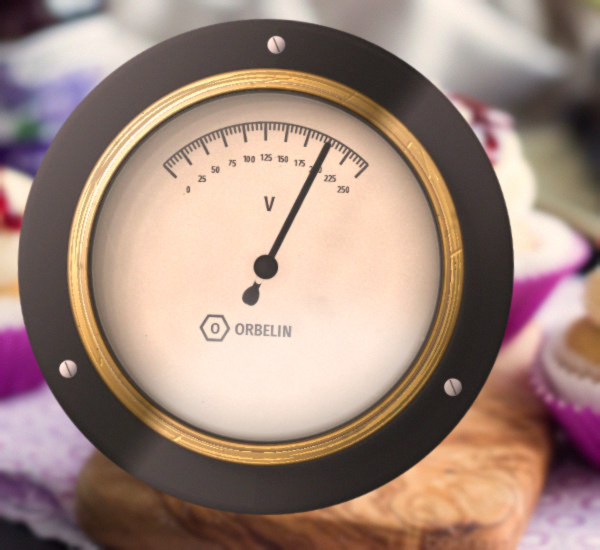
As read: 200V
